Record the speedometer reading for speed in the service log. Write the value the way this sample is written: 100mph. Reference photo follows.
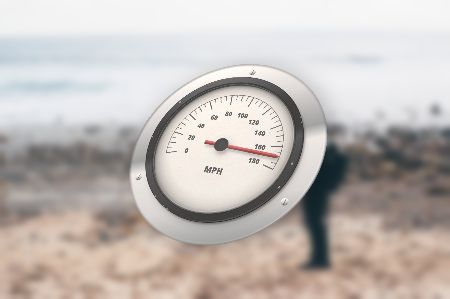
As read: 170mph
